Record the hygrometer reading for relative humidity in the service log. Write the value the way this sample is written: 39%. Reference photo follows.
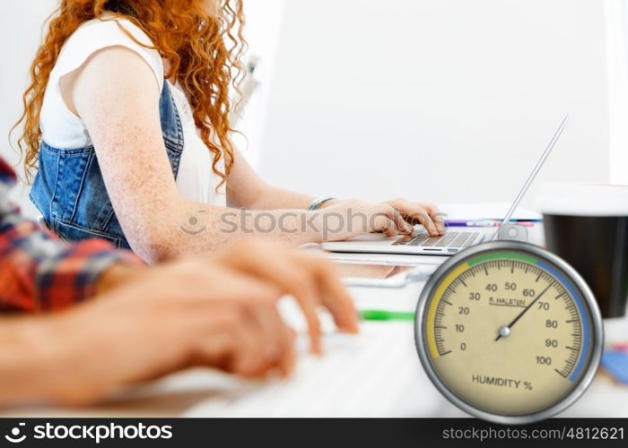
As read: 65%
